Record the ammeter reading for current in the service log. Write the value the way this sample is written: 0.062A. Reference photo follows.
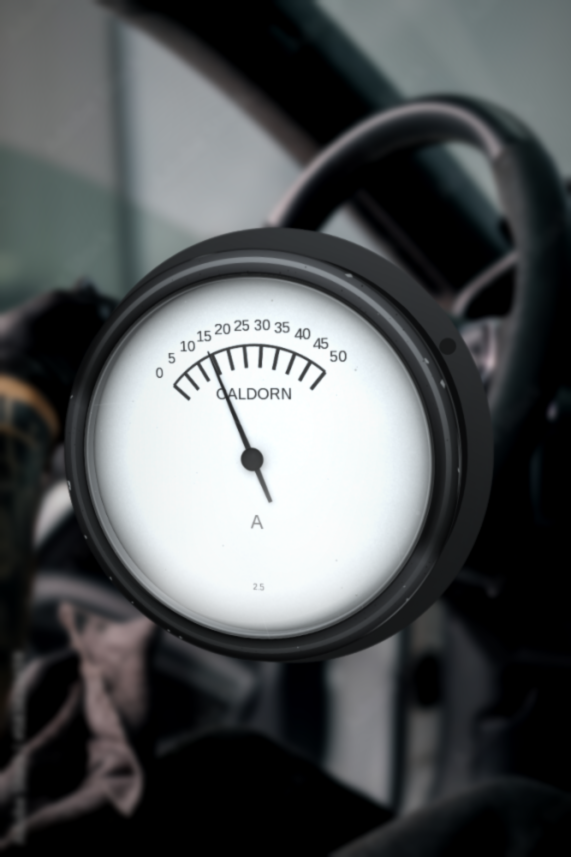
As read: 15A
